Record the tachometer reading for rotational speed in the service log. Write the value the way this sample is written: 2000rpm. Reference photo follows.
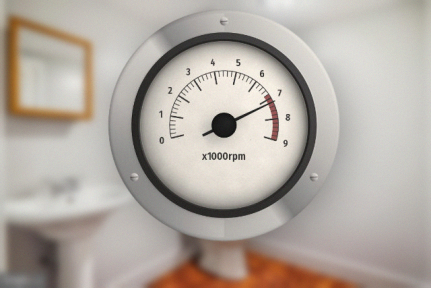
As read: 7200rpm
